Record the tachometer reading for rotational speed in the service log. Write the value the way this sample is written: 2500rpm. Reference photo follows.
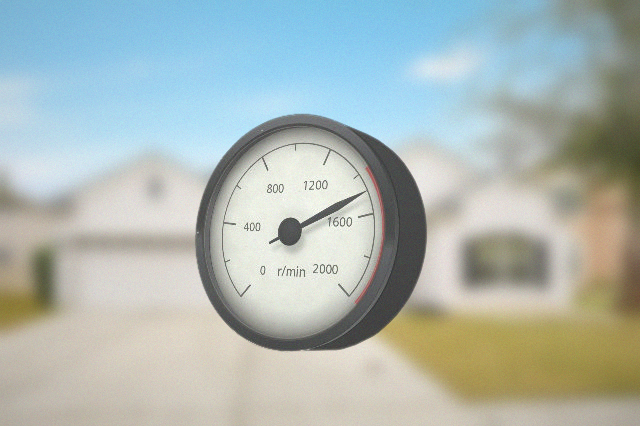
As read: 1500rpm
